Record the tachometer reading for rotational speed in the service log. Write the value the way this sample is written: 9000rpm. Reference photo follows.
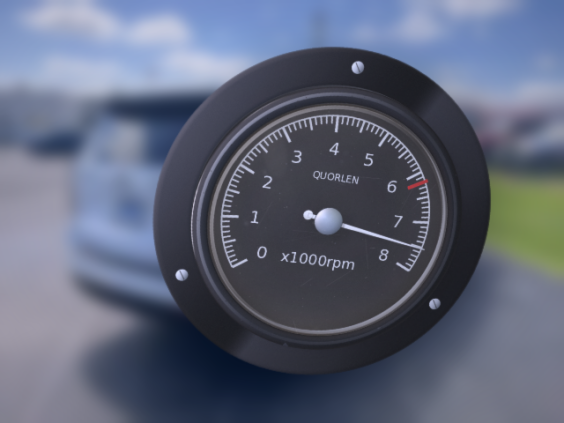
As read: 7500rpm
